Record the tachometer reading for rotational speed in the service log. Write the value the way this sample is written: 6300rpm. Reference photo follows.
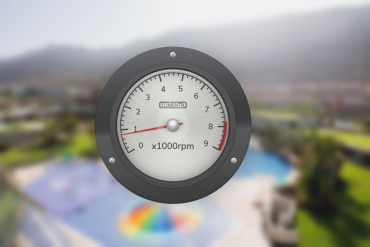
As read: 800rpm
